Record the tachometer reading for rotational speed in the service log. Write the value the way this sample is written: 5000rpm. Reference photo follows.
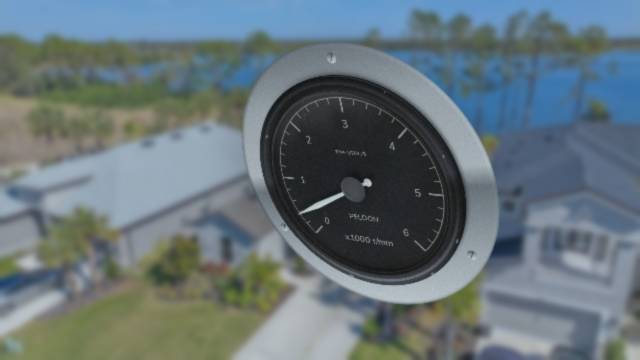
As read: 400rpm
